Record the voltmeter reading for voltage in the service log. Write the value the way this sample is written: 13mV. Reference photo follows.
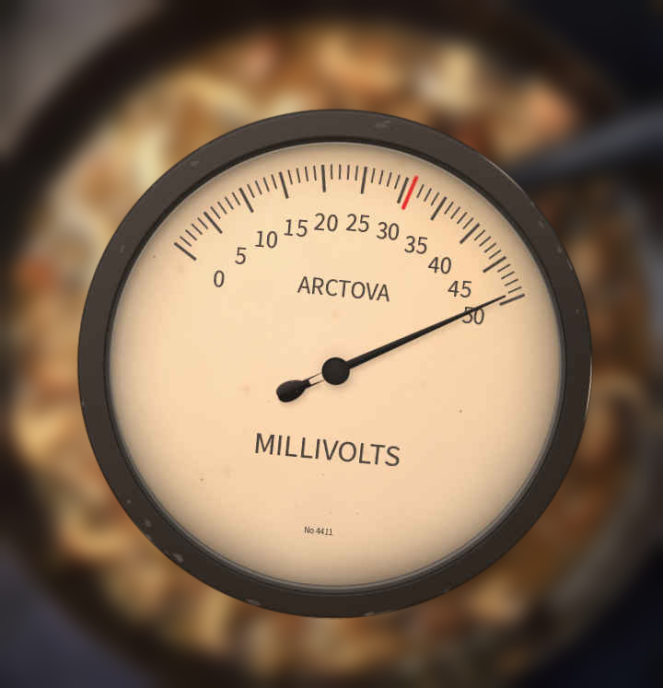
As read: 49mV
